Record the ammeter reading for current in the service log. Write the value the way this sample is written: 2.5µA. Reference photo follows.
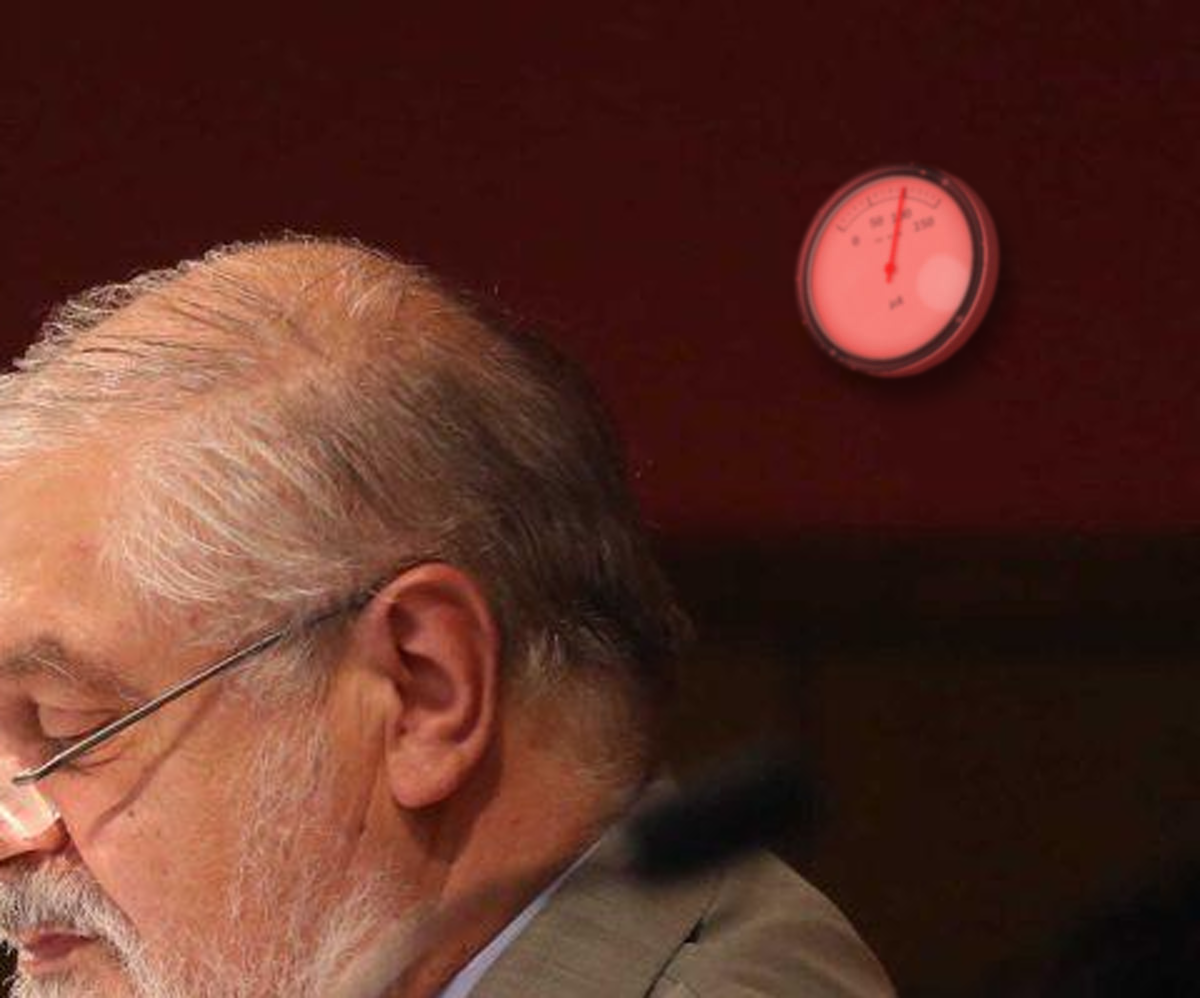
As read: 100µA
